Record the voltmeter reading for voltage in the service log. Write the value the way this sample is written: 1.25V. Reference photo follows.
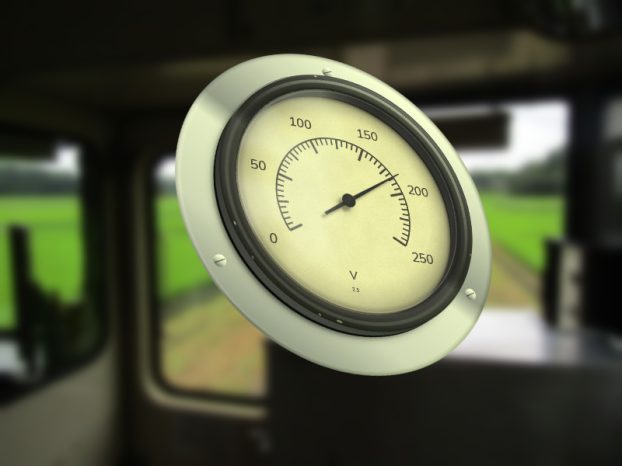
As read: 185V
